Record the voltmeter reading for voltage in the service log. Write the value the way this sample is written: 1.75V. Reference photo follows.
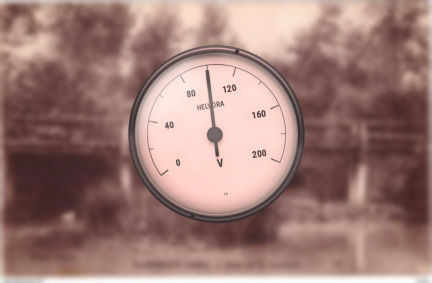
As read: 100V
